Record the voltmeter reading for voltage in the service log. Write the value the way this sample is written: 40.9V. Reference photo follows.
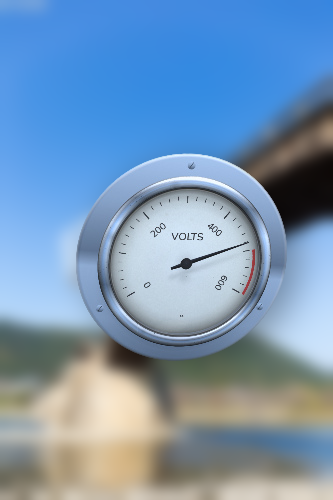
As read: 480V
